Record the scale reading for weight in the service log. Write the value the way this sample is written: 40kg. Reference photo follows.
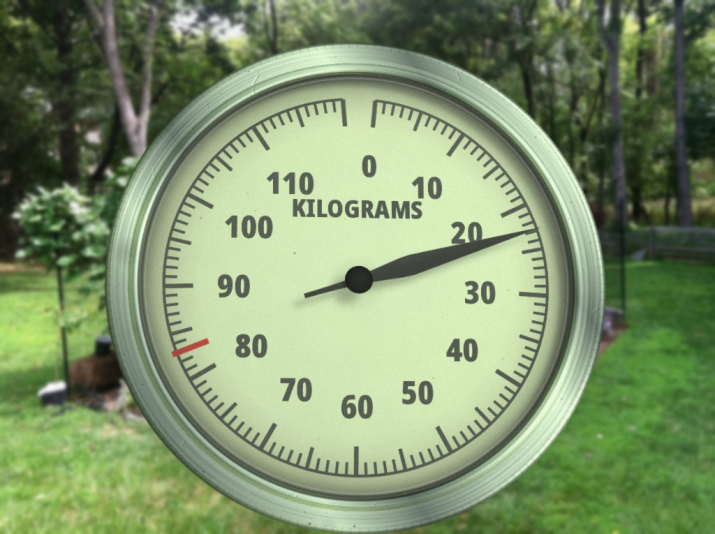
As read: 23kg
